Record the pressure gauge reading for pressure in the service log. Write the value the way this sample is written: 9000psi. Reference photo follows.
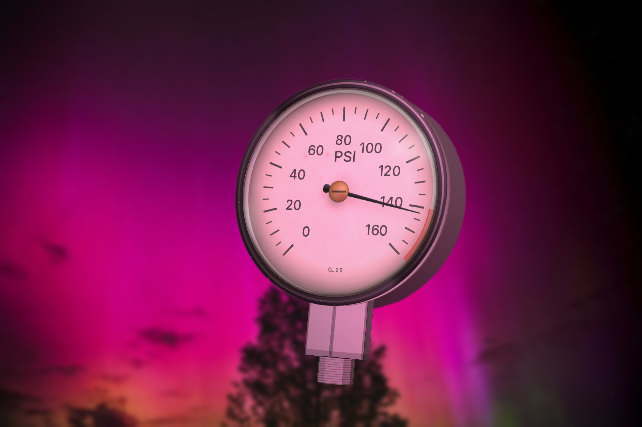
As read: 142.5psi
